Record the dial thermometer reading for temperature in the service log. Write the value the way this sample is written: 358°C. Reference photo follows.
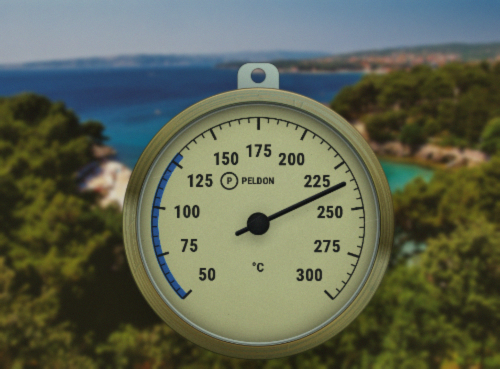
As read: 235°C
